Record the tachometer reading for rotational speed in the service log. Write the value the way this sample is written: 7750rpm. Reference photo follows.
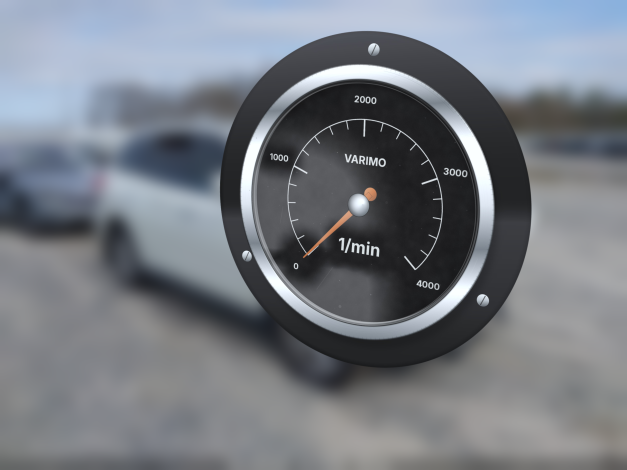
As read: 0rpm
